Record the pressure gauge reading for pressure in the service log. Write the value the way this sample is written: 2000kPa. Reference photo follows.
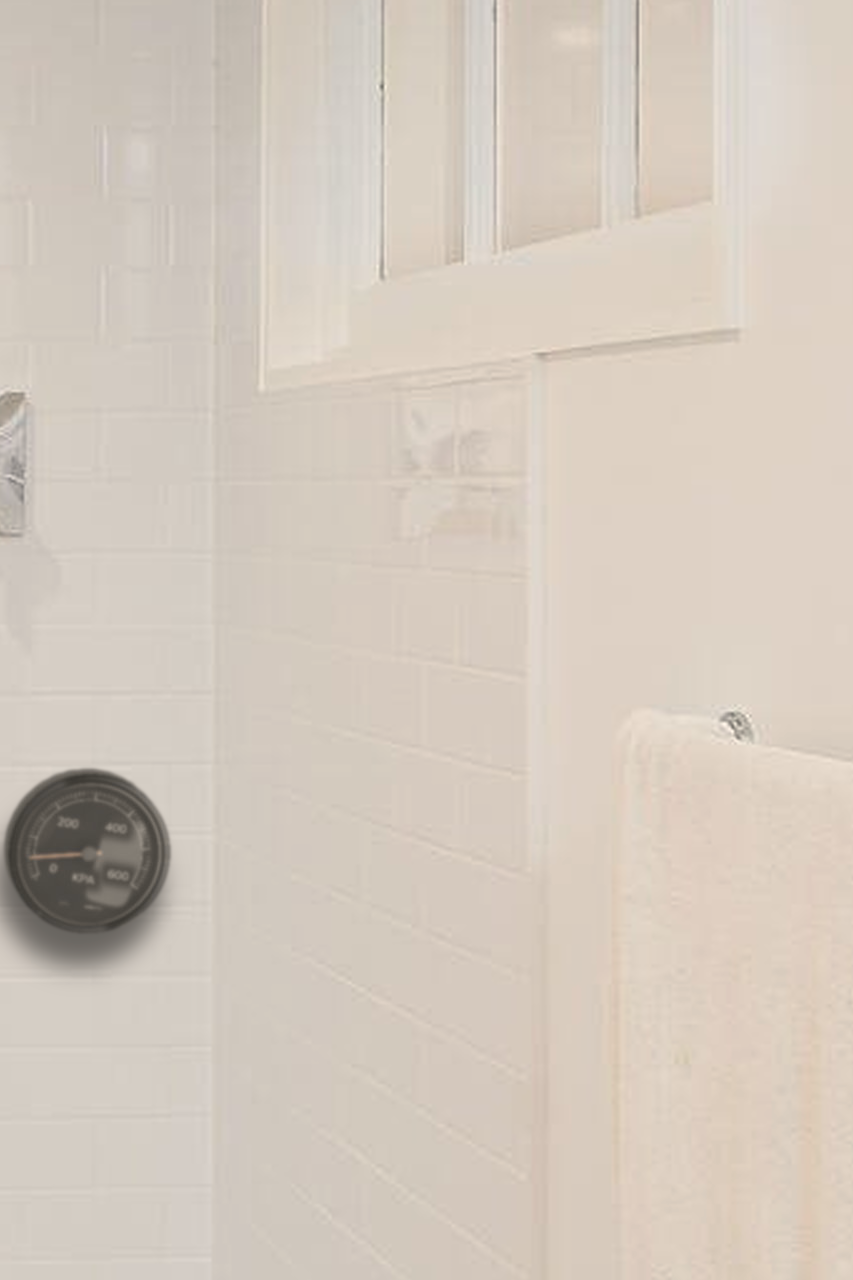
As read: 50kPa
